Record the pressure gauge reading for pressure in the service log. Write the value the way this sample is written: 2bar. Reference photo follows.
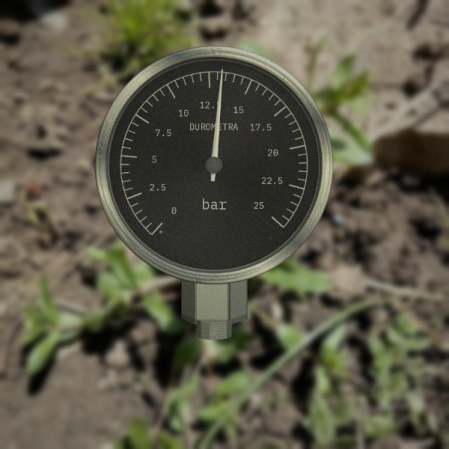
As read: 13.25bar
